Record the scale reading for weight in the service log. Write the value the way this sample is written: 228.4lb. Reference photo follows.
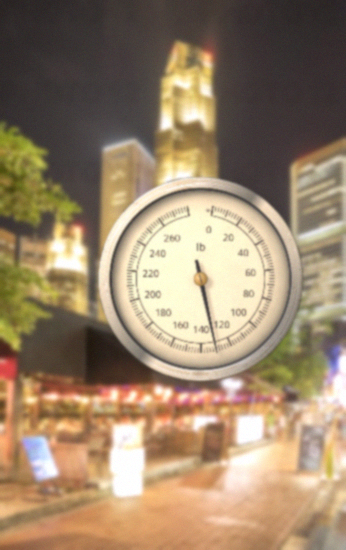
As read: 130lb
